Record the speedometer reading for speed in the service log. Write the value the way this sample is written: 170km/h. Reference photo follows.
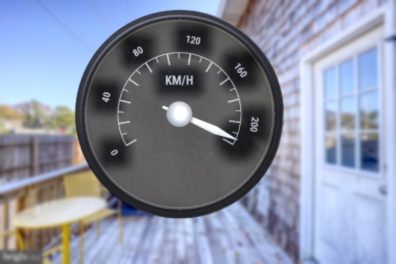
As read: 215km/h
